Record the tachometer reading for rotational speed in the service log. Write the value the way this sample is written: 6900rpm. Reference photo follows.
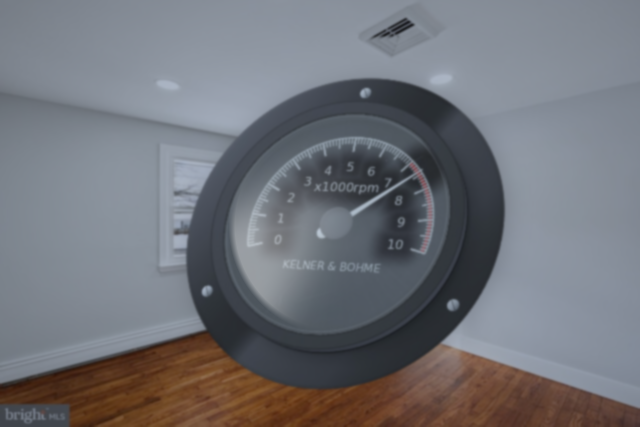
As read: 7500rpm
